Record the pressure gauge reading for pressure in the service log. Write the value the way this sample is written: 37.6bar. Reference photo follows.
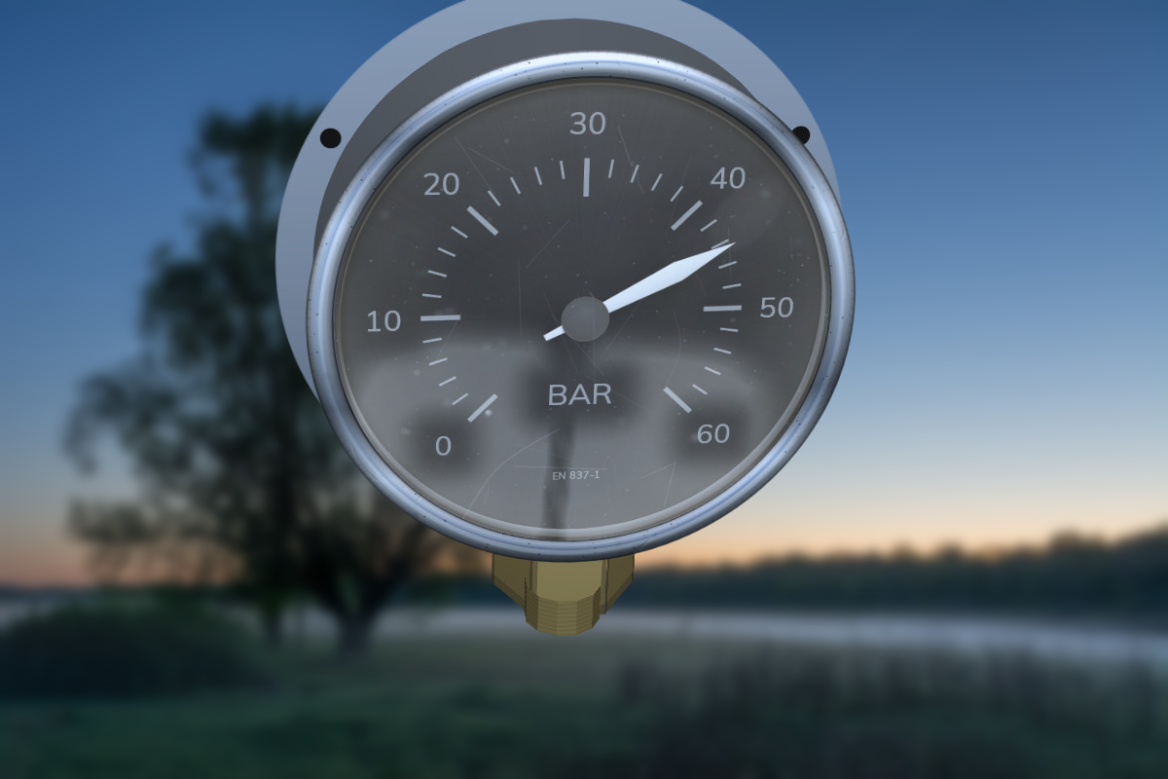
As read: 44bar
